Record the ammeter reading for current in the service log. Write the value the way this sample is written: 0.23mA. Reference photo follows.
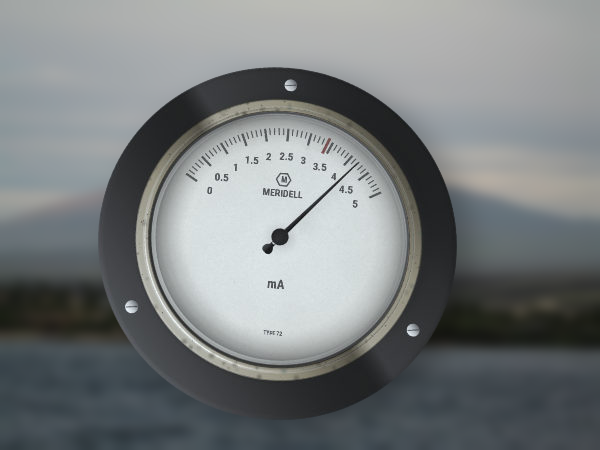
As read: 4.2mA
